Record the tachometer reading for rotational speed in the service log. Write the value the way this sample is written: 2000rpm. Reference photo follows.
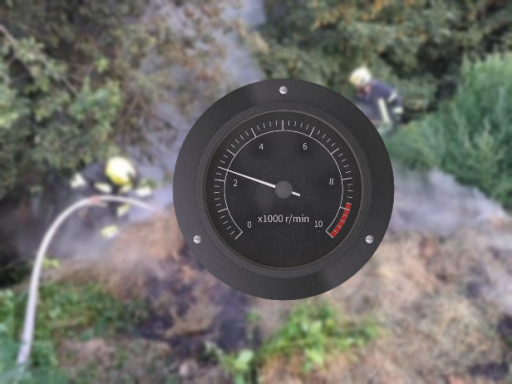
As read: 2400rpm
